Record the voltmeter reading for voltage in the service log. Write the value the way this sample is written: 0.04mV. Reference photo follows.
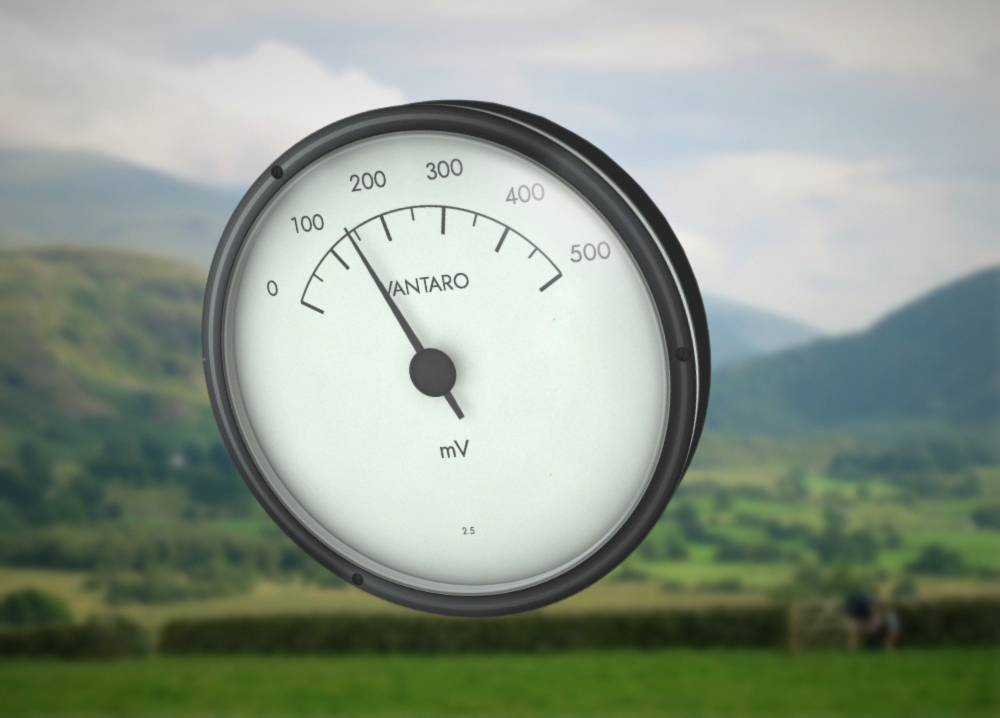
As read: 150mV
